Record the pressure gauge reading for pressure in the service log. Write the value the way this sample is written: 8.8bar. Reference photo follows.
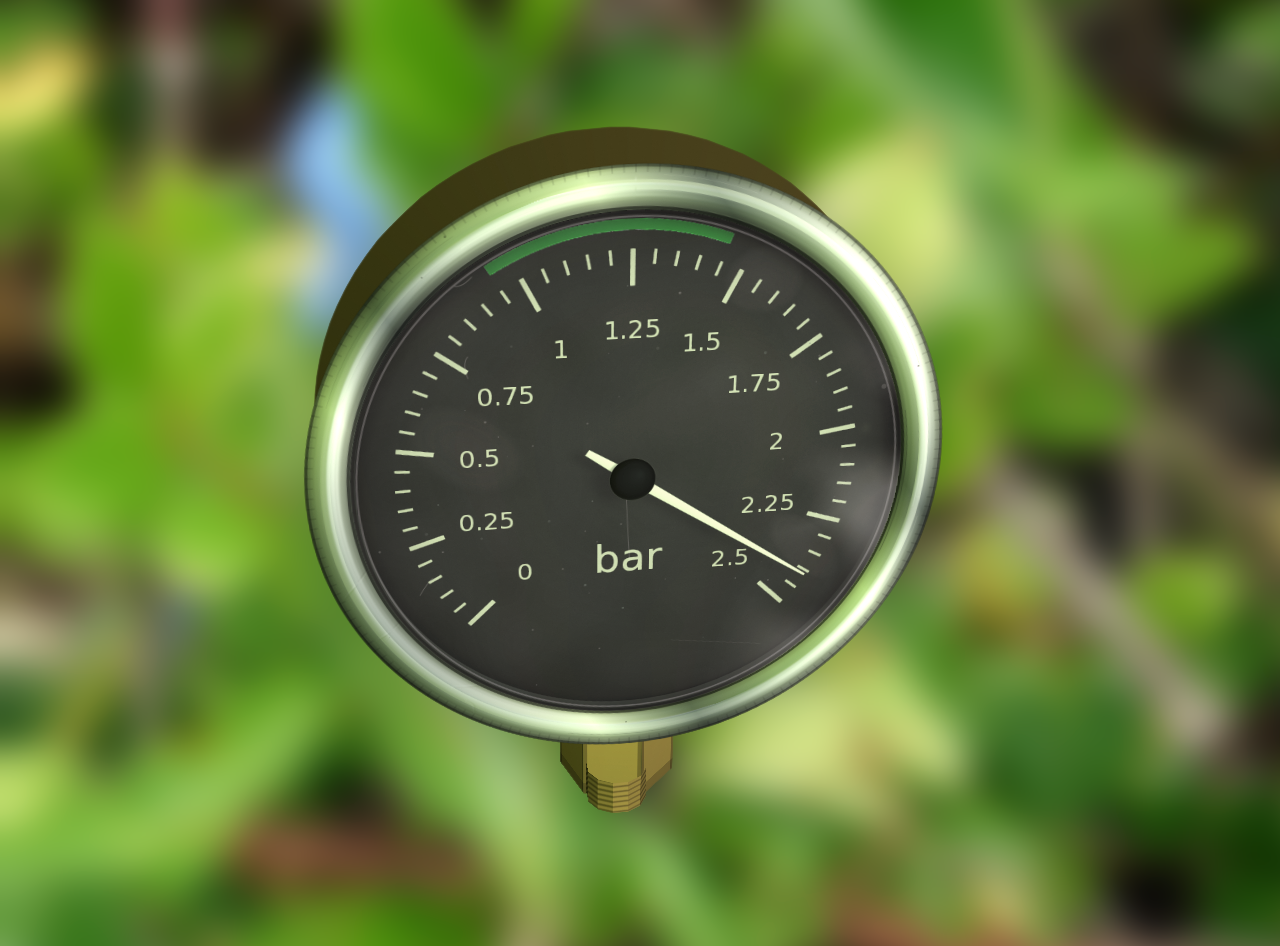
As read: 2.4bar
